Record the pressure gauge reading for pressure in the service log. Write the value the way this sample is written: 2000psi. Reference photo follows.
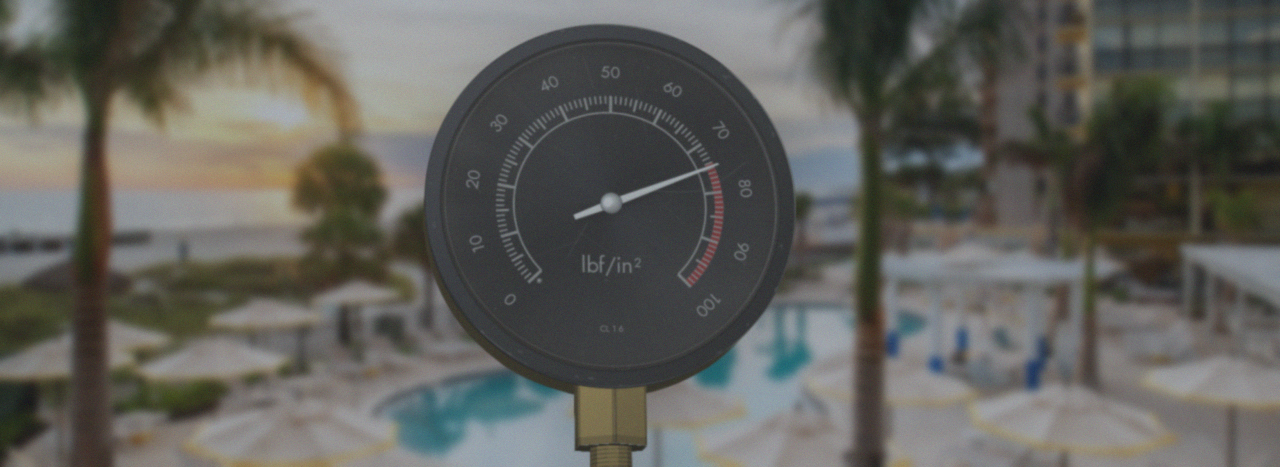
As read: 75psi
